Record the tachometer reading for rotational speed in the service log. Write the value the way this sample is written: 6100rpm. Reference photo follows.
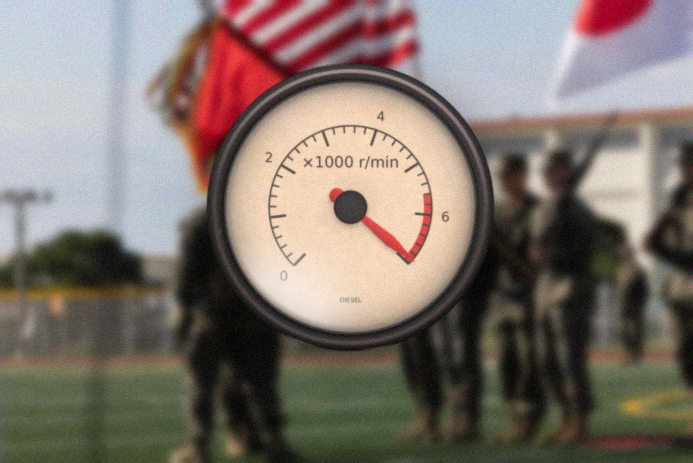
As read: 6900rpm
